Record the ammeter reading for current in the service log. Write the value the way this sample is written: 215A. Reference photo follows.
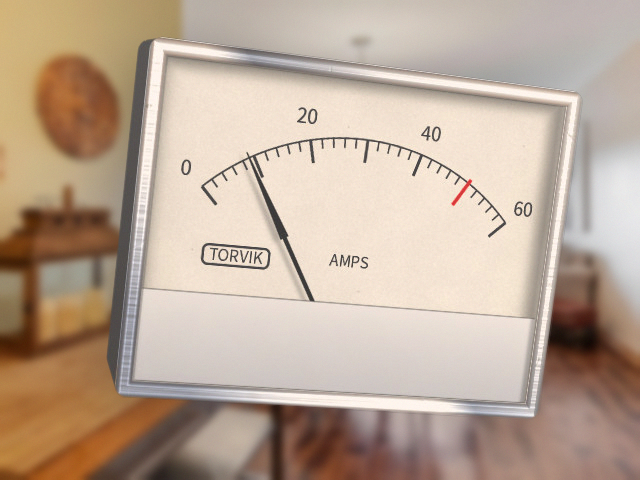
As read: 9A
